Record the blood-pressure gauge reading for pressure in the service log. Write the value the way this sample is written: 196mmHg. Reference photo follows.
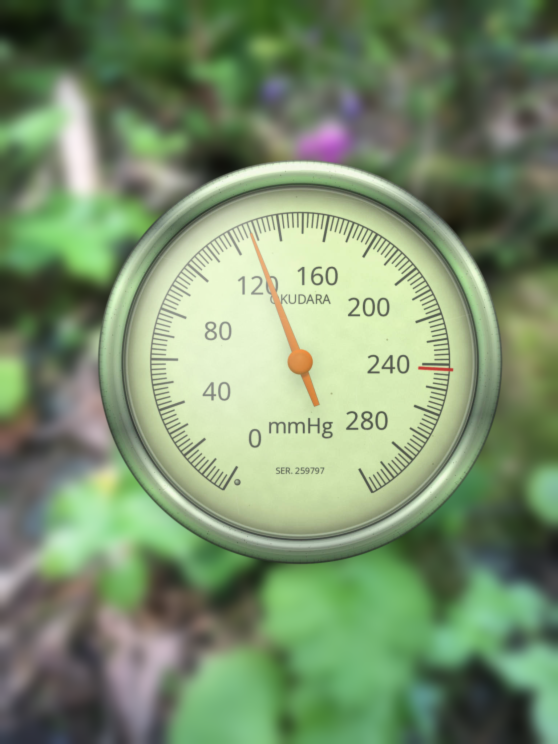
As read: 128mmHg
